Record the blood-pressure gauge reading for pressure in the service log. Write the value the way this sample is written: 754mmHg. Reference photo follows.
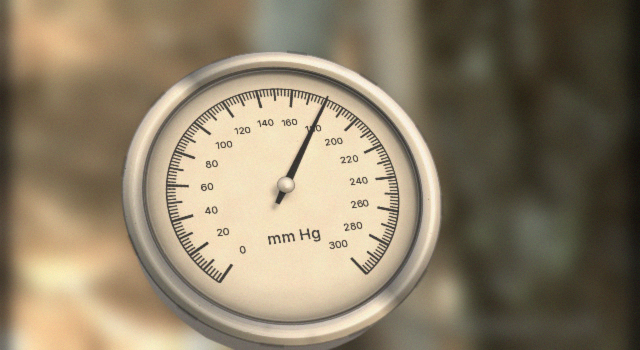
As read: 180mmHg
